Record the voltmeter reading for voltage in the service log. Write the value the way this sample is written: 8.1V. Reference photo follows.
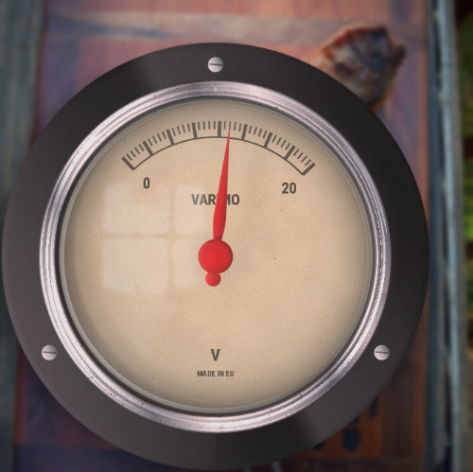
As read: 11V
